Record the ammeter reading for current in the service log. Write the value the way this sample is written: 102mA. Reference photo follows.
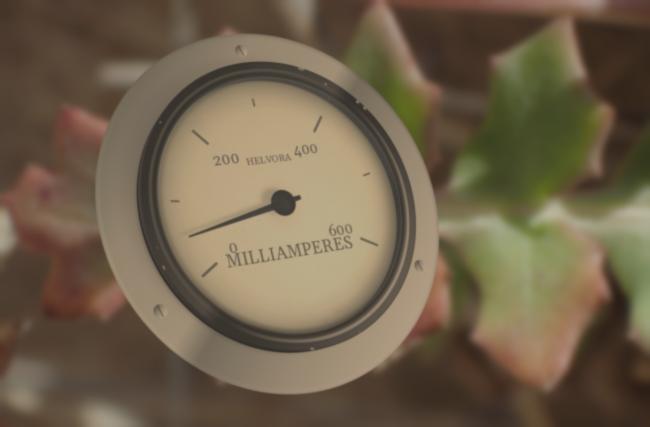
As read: 50mA
